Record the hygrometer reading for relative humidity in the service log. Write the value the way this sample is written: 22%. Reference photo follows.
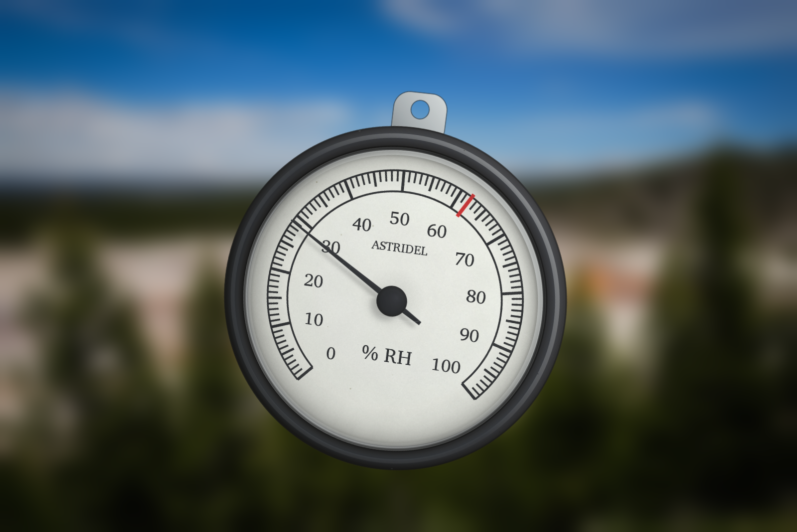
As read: 29%
